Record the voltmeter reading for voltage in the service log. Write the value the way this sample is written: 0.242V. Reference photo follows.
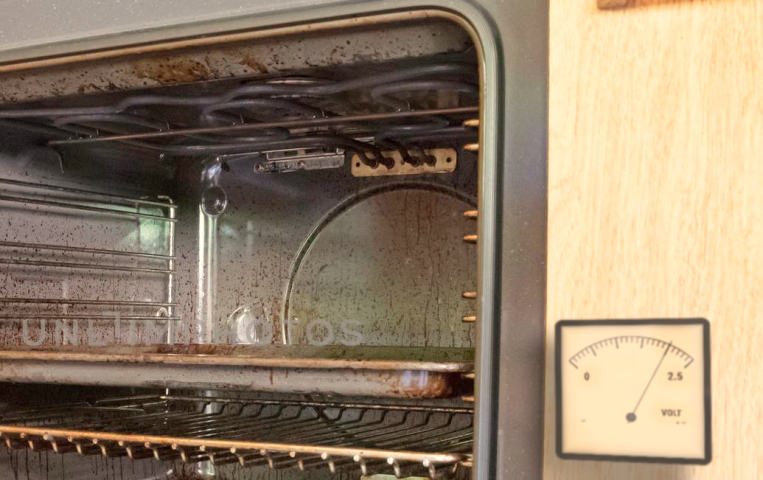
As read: 2V
